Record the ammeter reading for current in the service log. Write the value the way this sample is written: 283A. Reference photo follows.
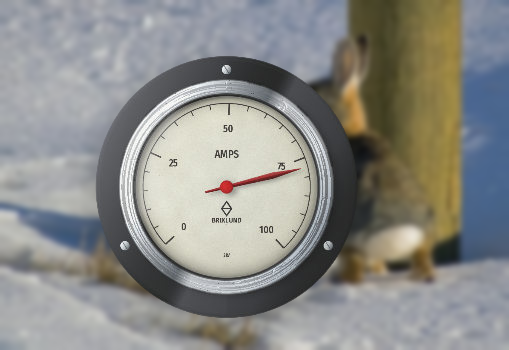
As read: 77.5A
